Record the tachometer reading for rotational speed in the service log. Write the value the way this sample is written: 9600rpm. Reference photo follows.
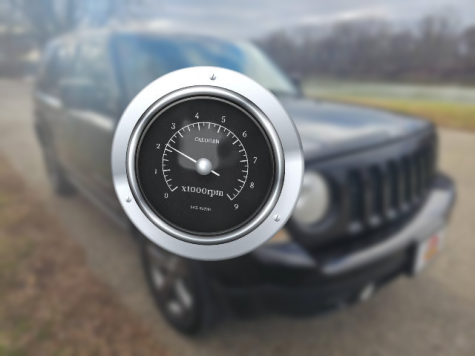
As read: 2250rpm
